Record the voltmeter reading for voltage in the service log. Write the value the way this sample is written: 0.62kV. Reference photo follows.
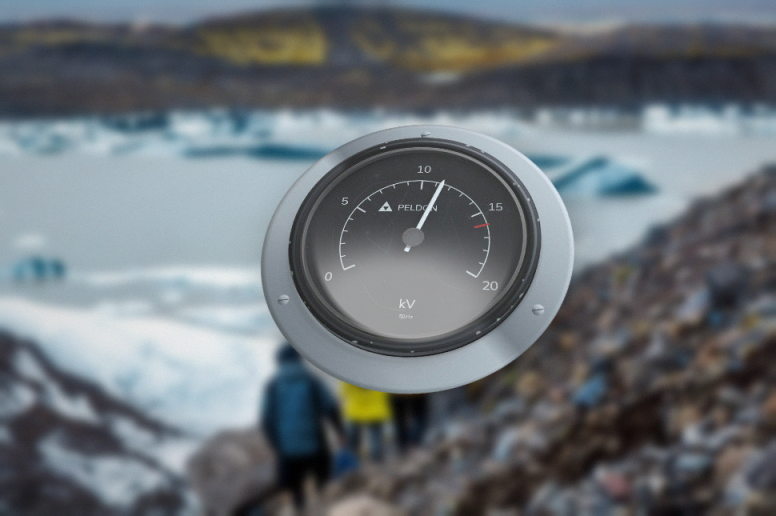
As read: 11.5kV
